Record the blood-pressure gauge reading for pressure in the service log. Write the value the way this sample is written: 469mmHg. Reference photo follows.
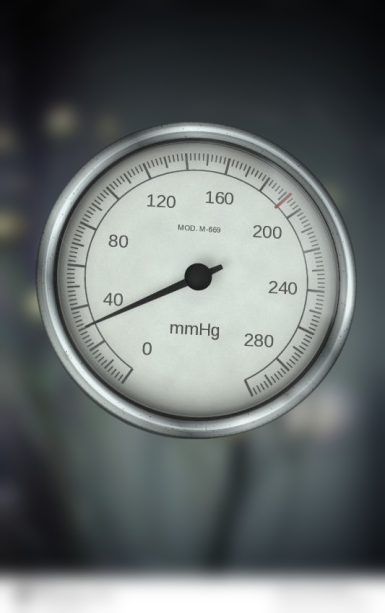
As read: 30mmHg
